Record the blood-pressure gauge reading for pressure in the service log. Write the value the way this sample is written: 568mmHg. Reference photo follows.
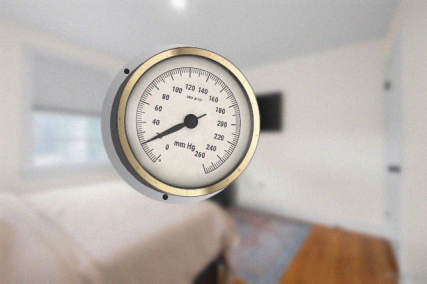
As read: 20mmHg
